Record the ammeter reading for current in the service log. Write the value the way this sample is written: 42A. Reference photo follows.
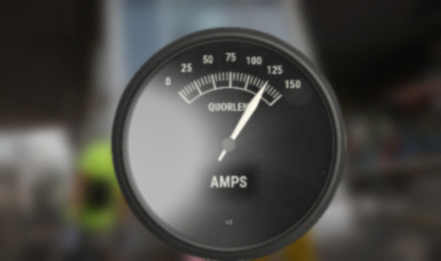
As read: 125A
